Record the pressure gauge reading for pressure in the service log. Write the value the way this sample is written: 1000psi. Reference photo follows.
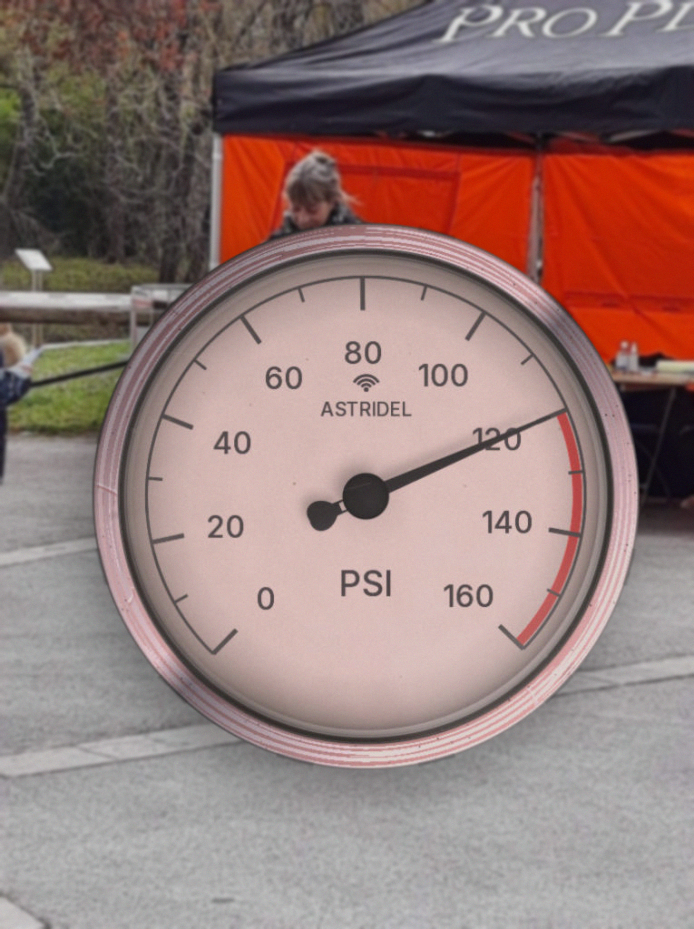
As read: 120psi
